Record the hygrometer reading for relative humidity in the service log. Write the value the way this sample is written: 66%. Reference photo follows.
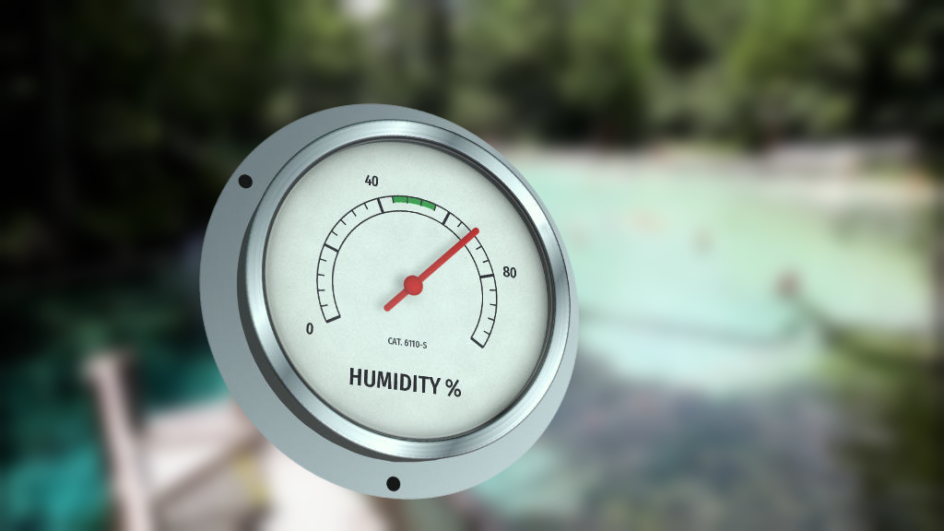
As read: 68%
